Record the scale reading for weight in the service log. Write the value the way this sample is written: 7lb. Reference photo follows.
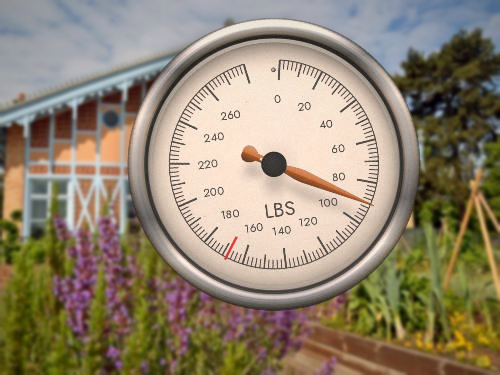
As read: 90lb
